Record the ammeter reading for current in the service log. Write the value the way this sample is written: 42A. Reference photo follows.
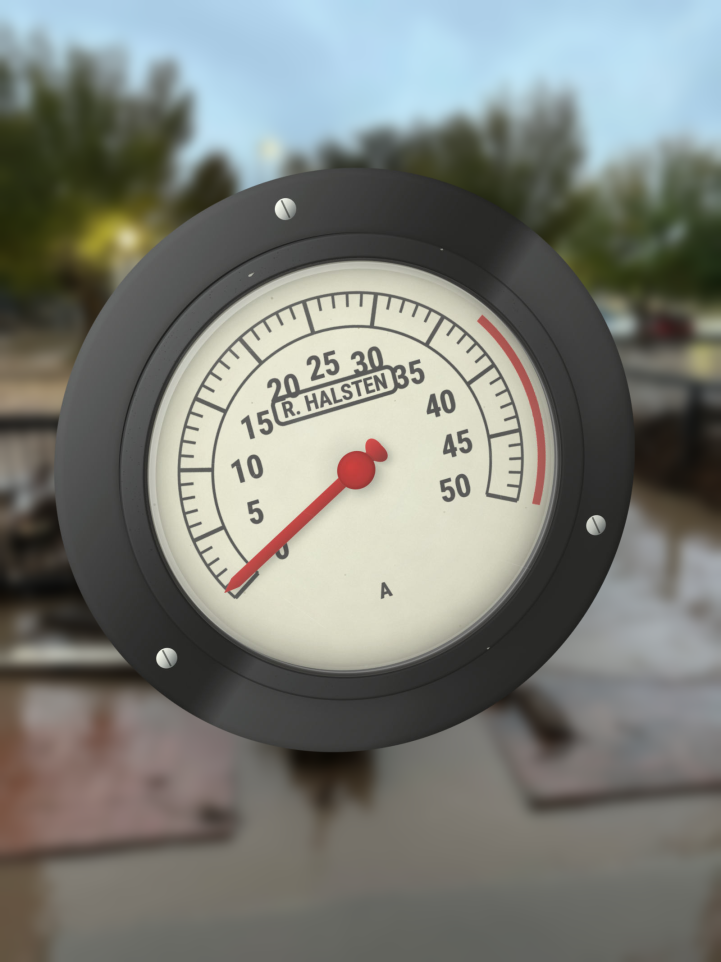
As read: 1A
